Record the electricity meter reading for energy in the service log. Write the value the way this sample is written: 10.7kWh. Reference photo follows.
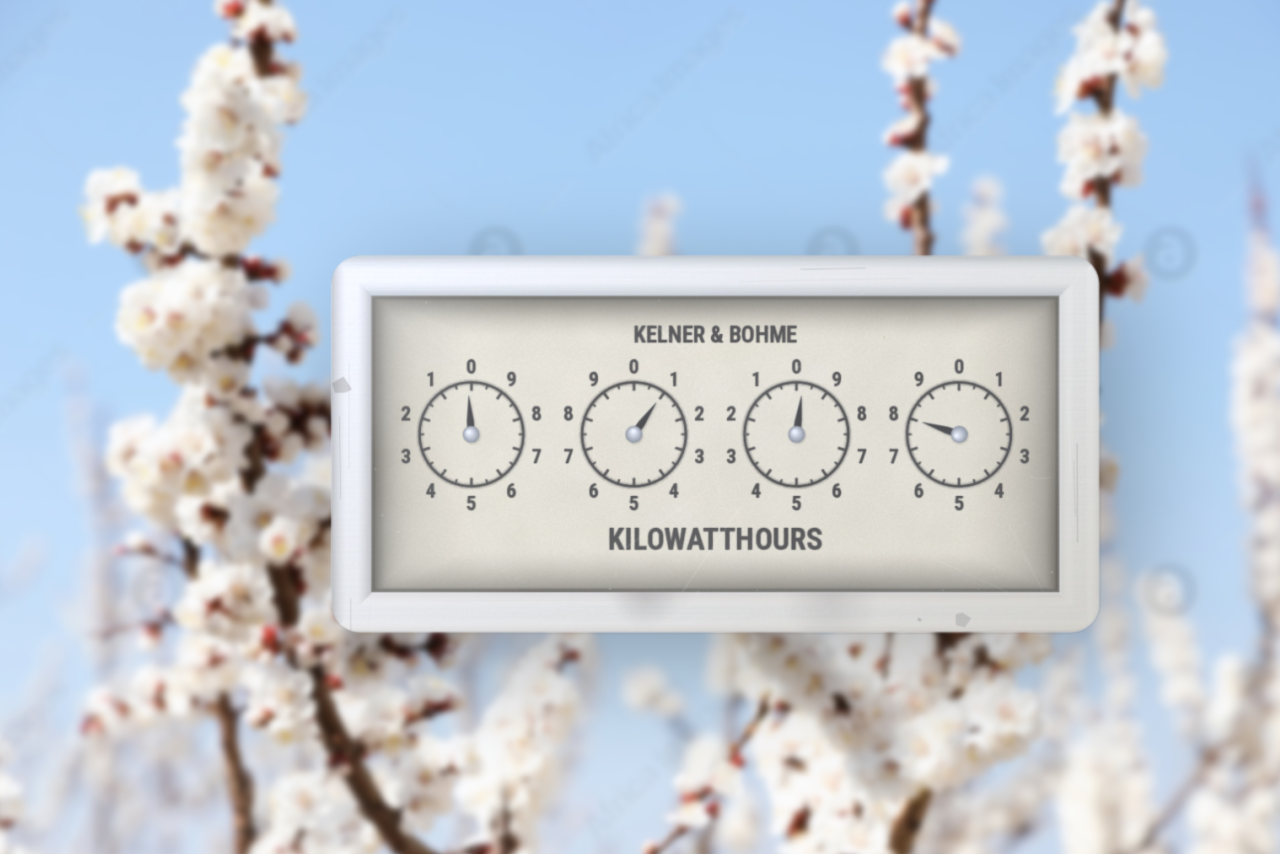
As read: 98kWh
